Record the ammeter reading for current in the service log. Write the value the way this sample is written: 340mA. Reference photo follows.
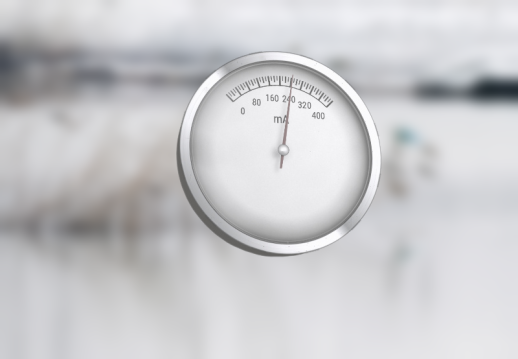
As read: 240mA
